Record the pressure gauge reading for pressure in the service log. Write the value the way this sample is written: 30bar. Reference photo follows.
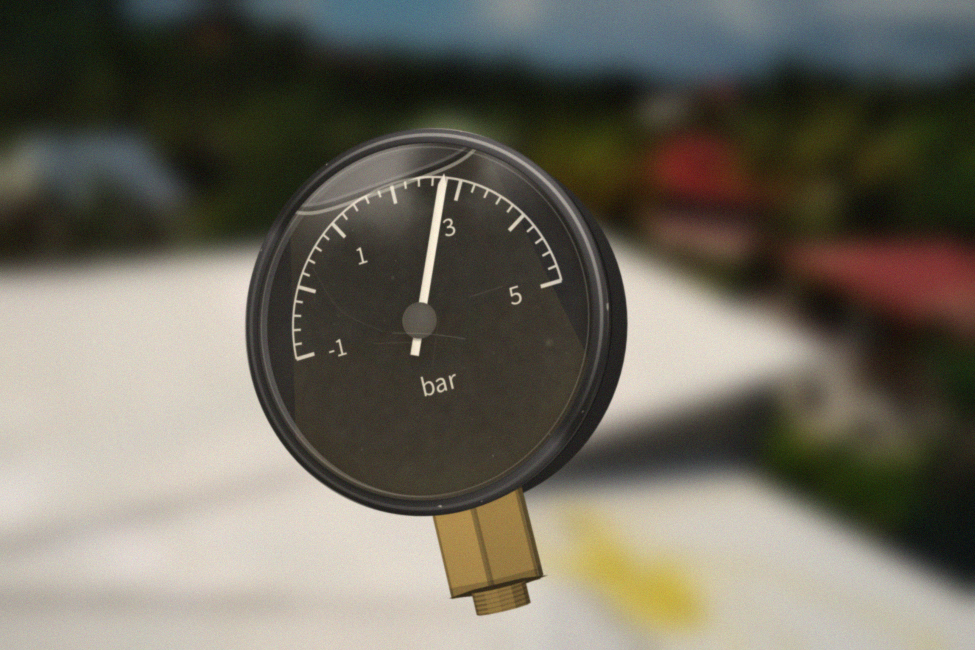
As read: 2.8bar
